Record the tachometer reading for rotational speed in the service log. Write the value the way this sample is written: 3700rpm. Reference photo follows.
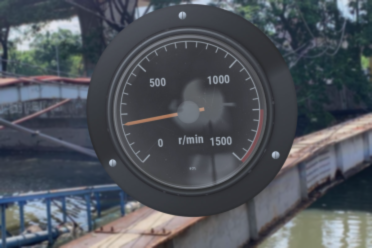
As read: 200rpm
